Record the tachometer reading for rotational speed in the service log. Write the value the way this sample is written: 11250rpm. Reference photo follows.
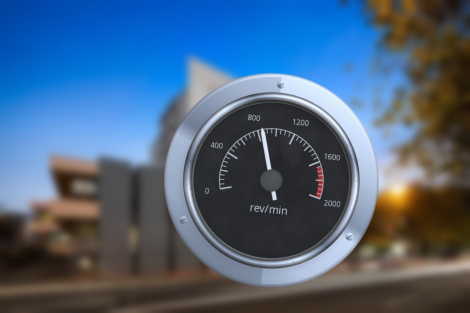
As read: 850rpm
